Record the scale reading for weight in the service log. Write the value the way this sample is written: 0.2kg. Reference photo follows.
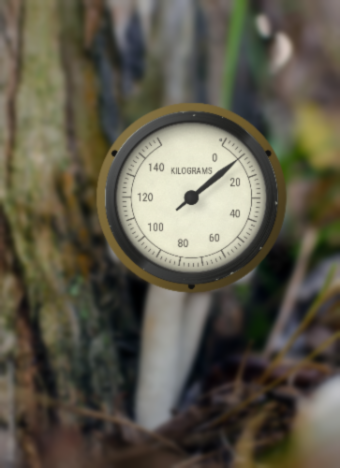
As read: 10kg
